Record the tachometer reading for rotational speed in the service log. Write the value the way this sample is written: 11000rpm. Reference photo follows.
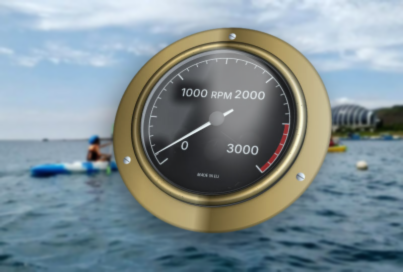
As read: 100rpm
